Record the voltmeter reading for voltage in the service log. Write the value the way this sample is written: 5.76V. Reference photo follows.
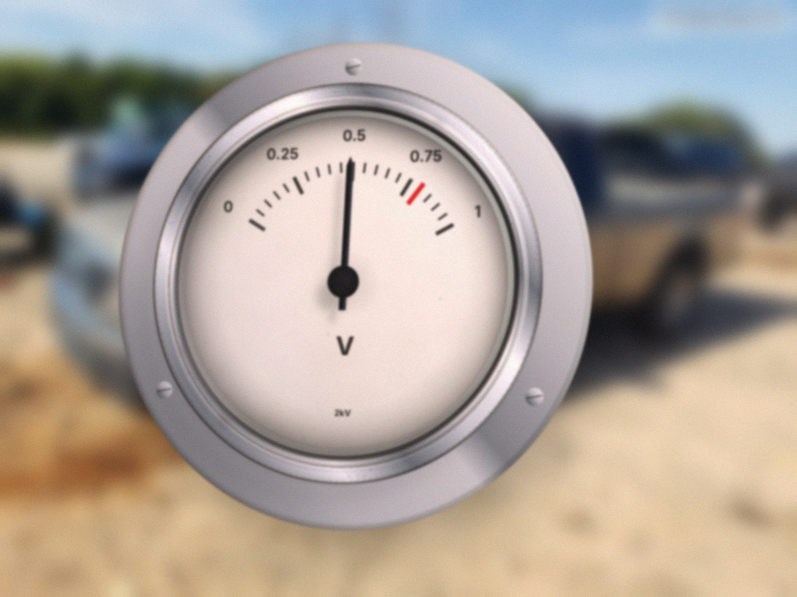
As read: 0.5V
